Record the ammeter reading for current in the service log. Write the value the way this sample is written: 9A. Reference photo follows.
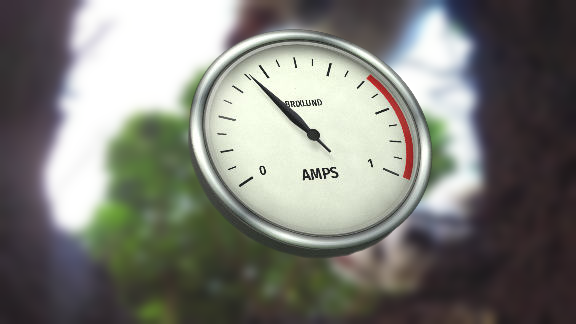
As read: 0.35A
